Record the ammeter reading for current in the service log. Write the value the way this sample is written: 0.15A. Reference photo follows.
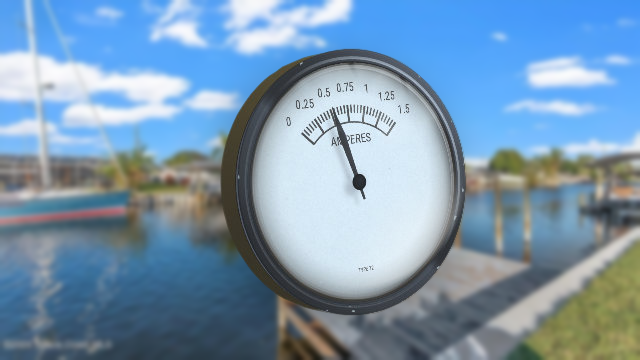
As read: 0.5A
